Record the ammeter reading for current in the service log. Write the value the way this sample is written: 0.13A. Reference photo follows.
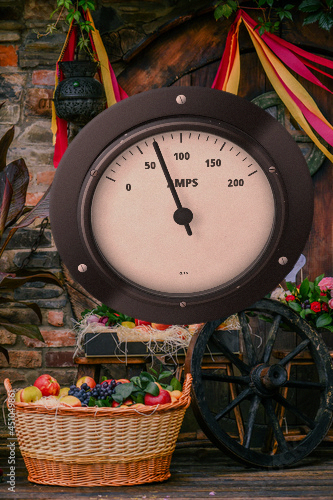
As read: 70A
